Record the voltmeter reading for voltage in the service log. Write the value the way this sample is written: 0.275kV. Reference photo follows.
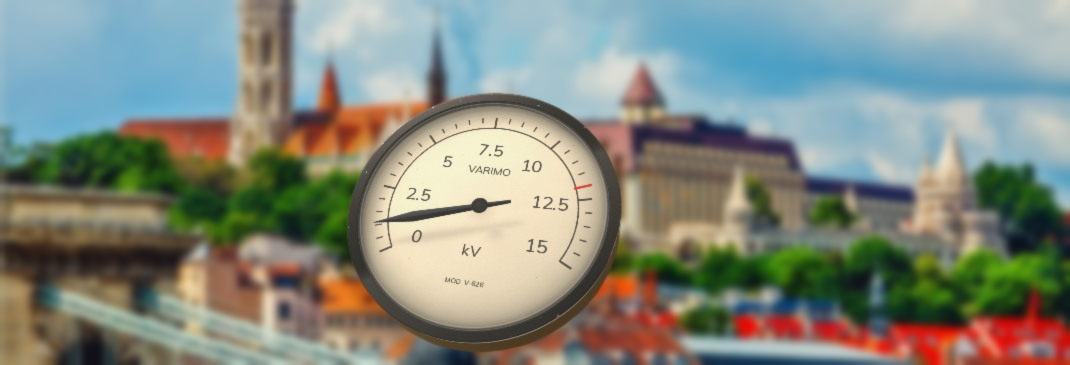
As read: 1kV
